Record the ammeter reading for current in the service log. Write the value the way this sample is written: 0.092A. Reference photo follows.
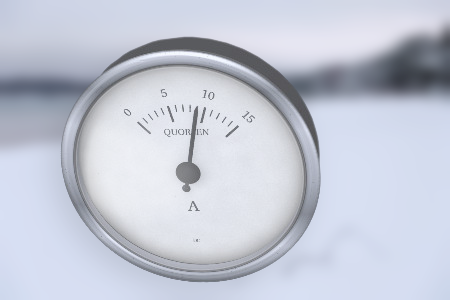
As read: 9A
